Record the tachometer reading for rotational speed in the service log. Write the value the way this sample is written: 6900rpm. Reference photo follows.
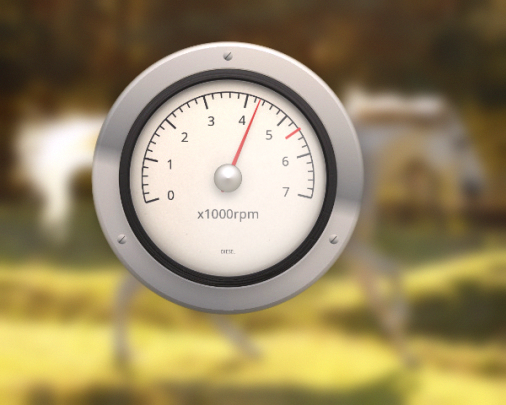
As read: 4300rpm
